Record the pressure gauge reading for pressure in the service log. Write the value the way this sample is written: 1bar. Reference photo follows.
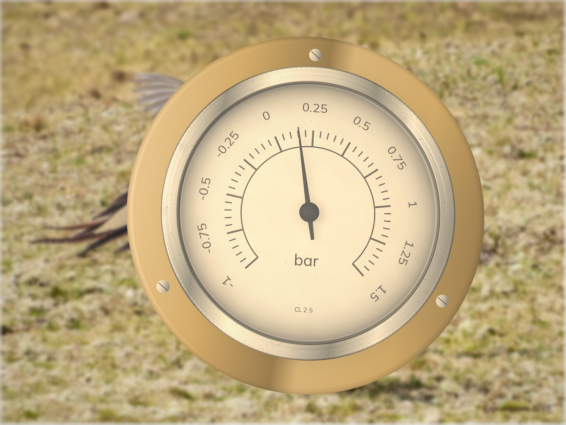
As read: 0.15bar
